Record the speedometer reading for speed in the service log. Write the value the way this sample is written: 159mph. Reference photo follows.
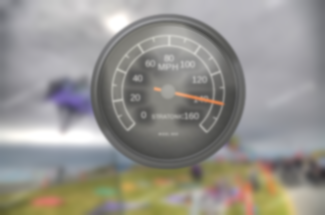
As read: 140mph
